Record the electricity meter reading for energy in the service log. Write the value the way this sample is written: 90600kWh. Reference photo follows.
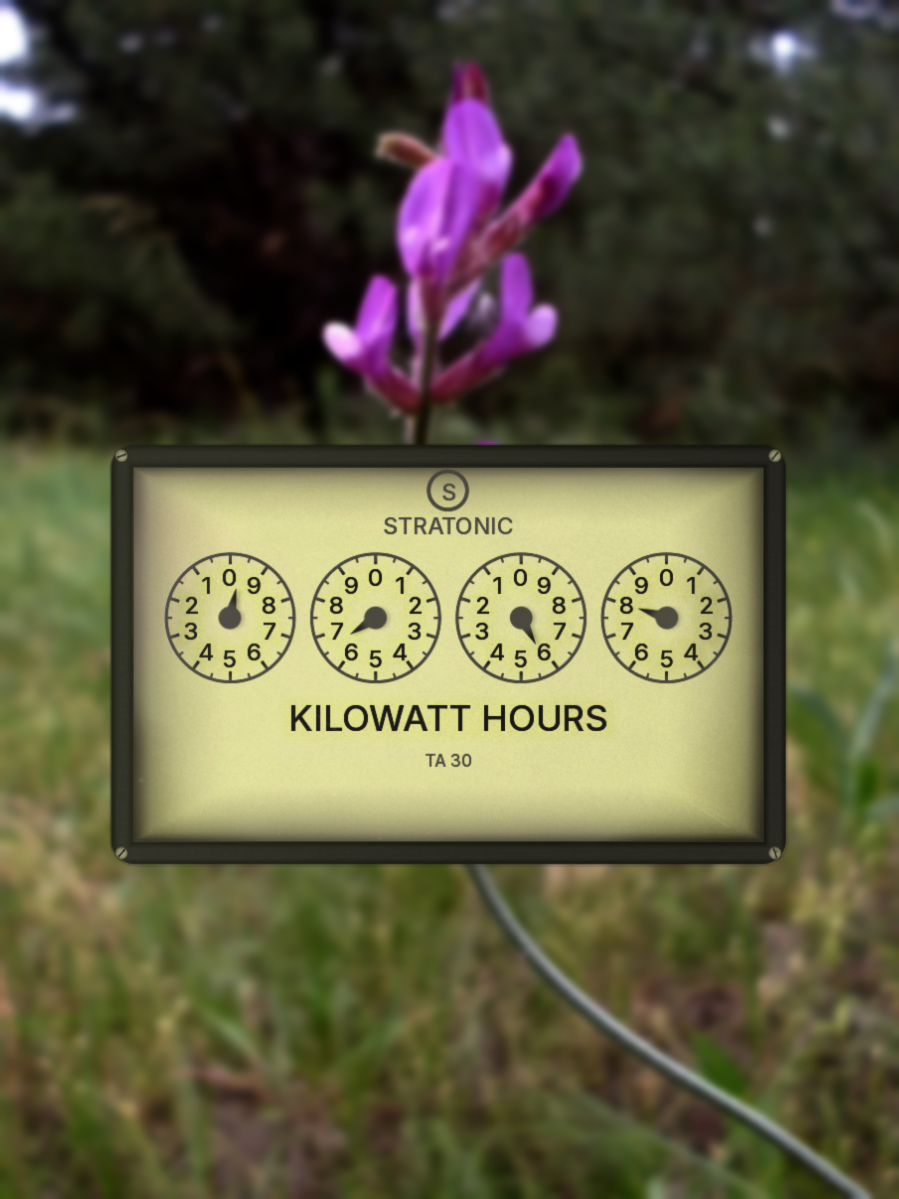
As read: 9658kWh
